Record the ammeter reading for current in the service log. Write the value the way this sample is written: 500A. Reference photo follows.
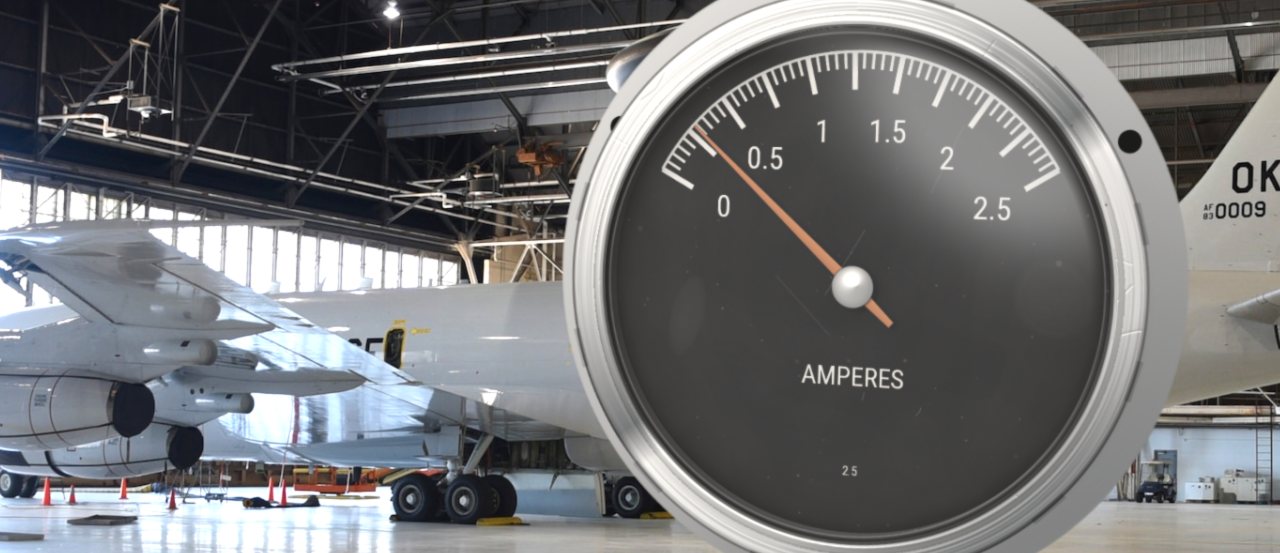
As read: 0.3A
